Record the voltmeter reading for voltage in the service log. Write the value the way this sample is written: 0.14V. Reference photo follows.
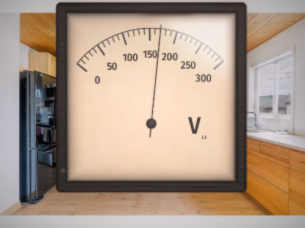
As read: 170V
